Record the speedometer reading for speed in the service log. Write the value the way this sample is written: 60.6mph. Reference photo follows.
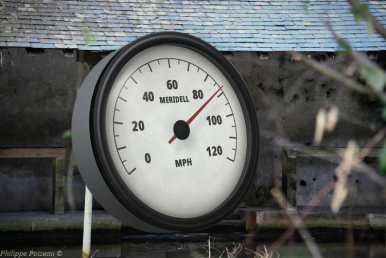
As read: 87.5mph
